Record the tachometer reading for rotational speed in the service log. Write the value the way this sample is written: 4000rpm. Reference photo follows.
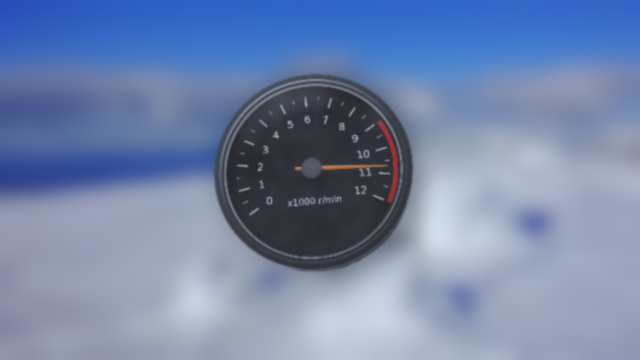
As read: 10750rpm
